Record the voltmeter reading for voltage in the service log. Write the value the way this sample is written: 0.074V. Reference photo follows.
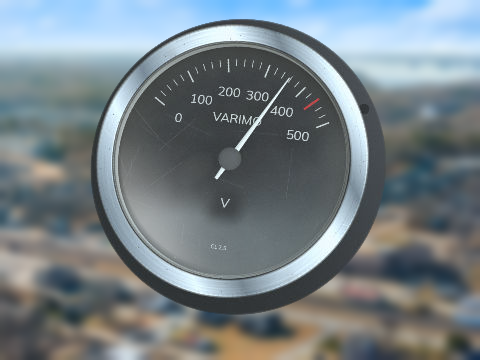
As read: 360V
